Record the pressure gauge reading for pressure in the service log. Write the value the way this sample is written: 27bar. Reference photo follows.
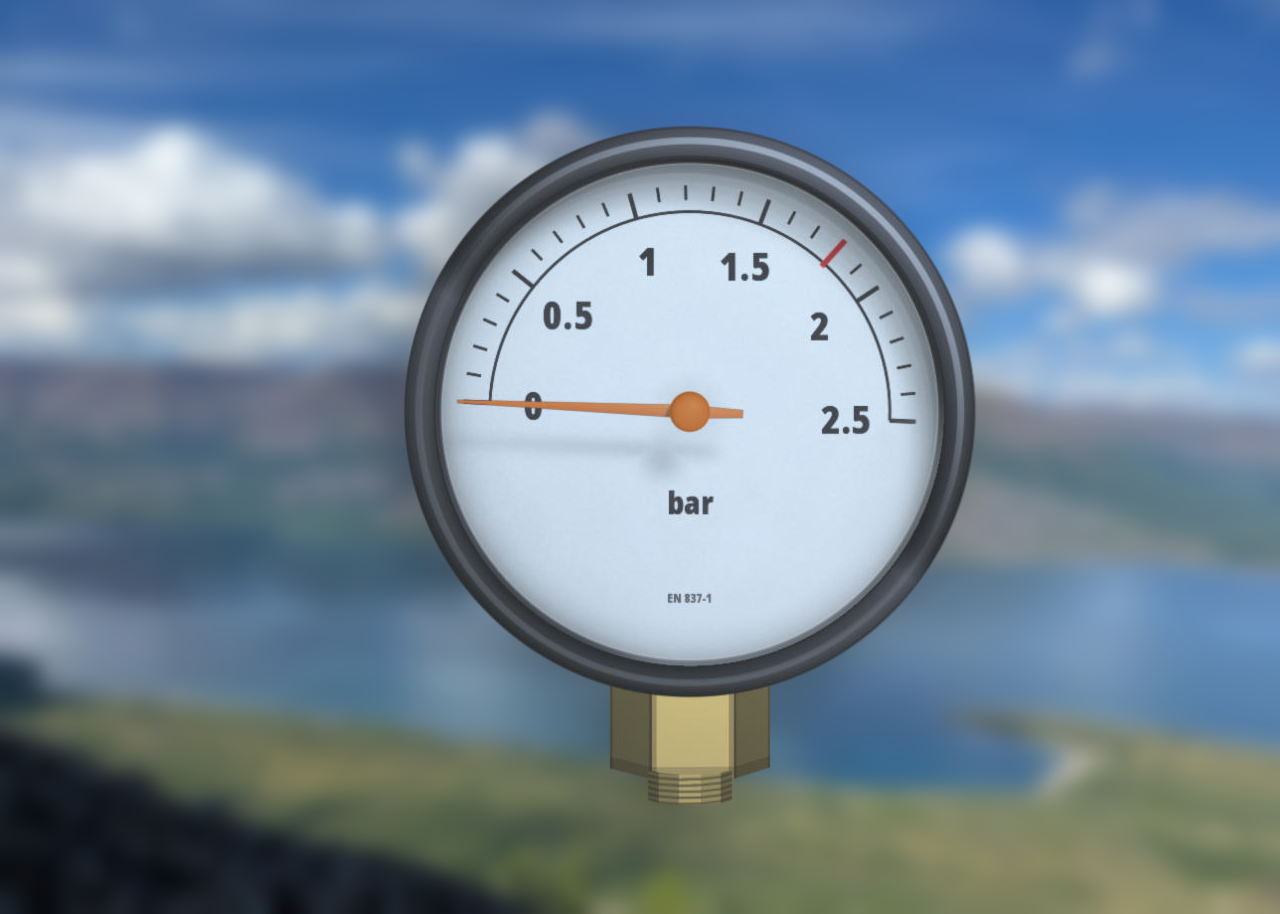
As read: 0bar
